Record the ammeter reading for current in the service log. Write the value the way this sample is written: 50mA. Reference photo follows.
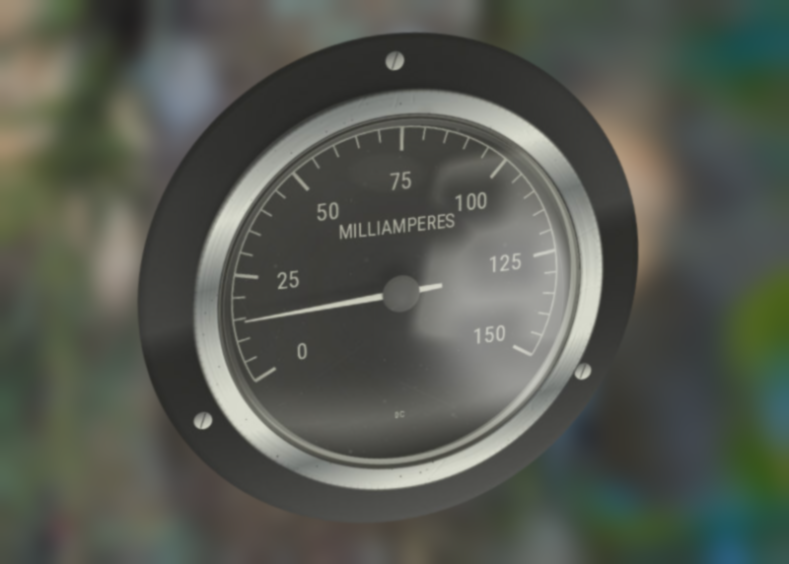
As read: 15mA
